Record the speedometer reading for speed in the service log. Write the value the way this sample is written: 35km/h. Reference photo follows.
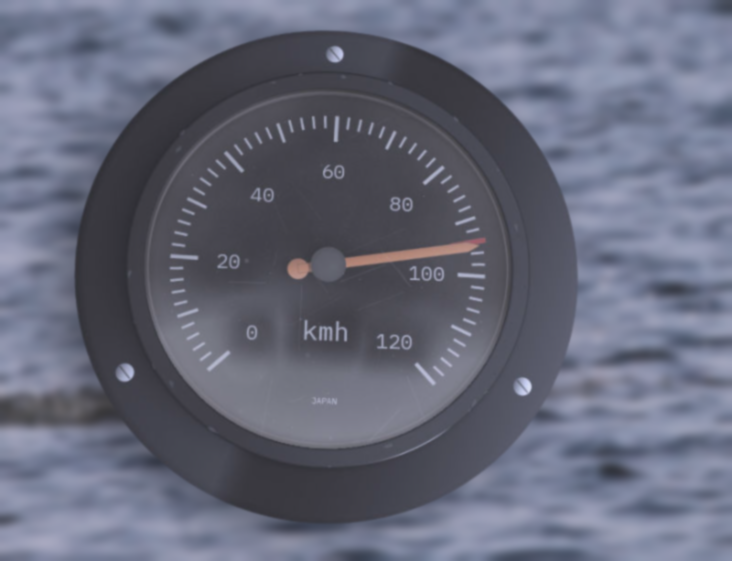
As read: 95km/h
